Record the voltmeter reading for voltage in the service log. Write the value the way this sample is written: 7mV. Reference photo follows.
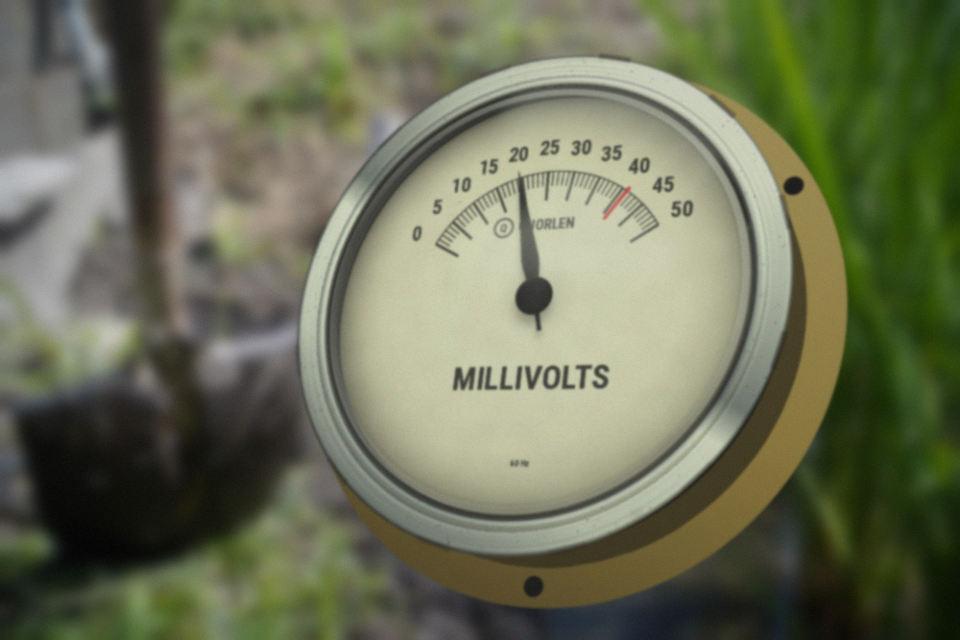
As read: 20mV
